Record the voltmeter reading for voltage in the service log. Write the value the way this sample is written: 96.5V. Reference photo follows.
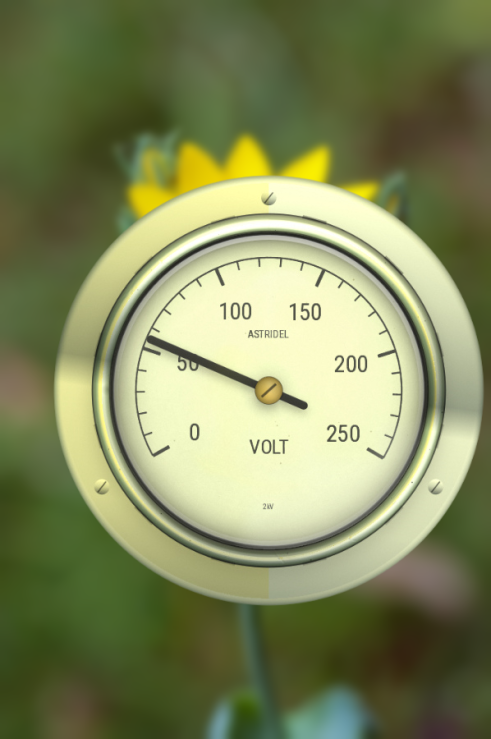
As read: 55V
